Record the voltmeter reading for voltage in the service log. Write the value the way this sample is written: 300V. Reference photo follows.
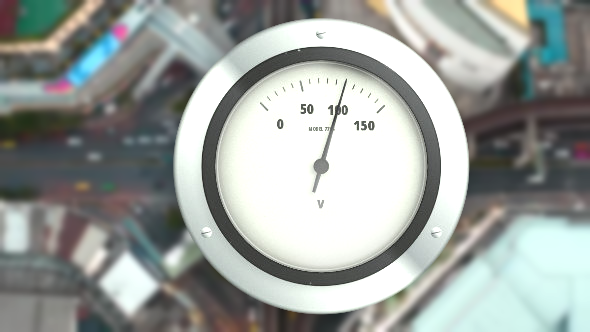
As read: 100V
